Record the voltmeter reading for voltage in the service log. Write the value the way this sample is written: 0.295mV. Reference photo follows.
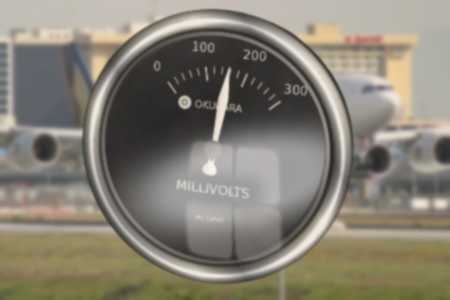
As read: 160mV
